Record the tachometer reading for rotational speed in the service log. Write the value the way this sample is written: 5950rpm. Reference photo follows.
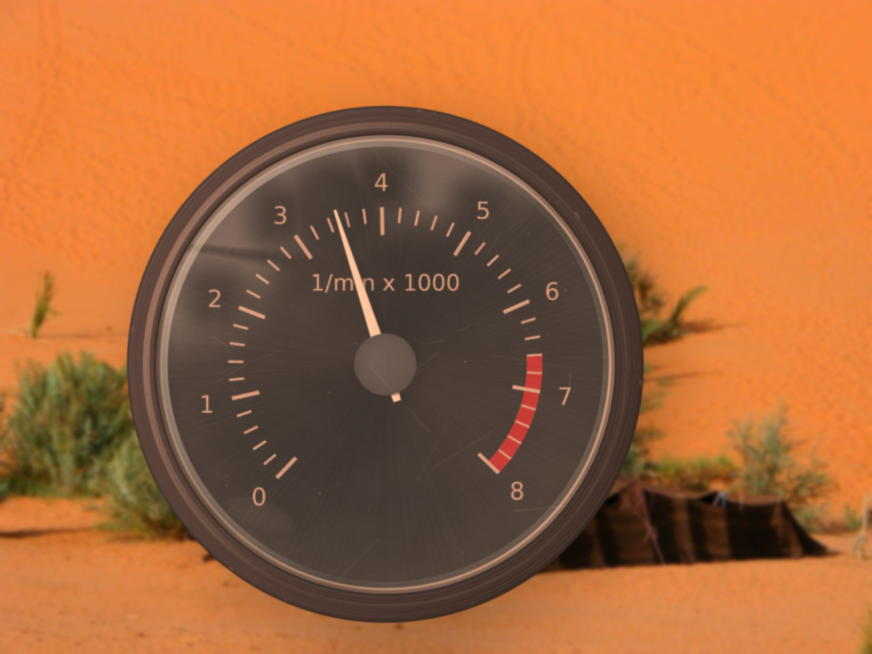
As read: 3500rpm
